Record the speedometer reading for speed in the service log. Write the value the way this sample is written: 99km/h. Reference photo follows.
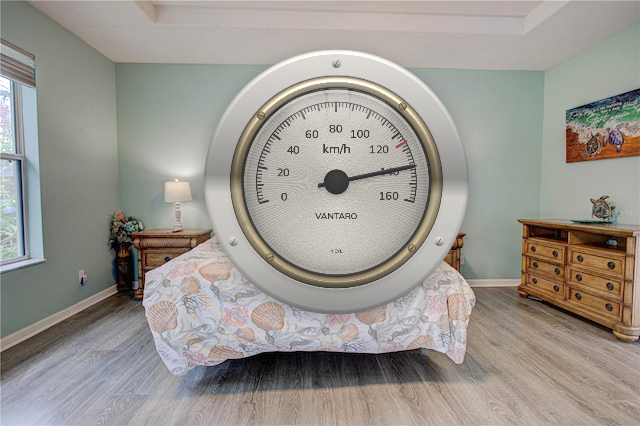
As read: 140km/h
